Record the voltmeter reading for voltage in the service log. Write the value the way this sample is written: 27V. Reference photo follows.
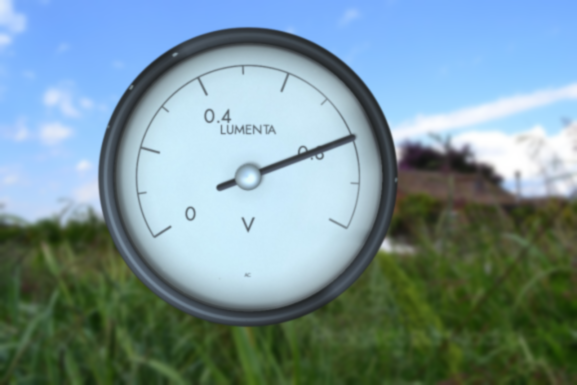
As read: 0.8V
